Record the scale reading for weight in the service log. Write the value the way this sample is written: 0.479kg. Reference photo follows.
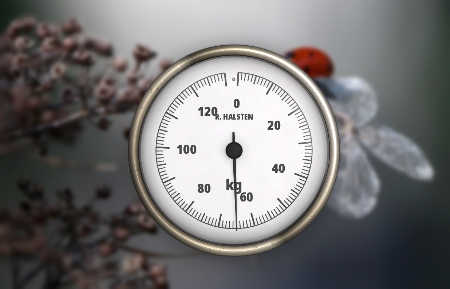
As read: 65kg
